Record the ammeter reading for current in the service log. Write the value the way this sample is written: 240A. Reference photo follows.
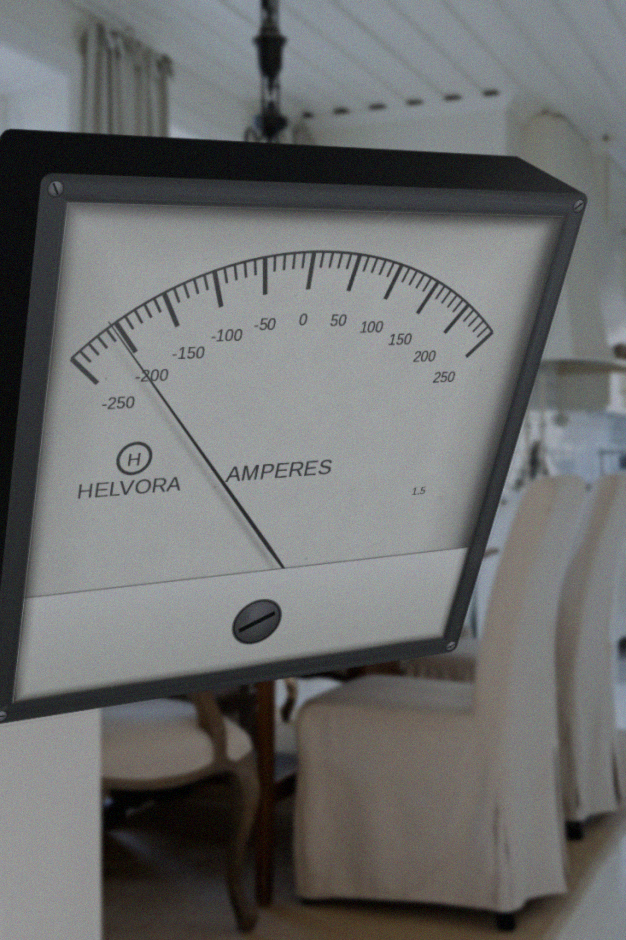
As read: -205A
